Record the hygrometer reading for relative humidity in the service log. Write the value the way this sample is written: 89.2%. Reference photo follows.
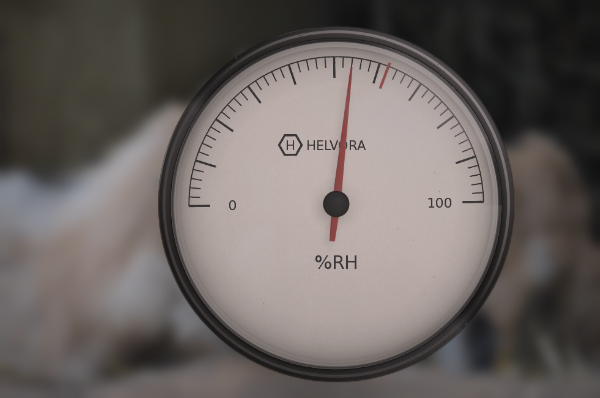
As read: 54%
